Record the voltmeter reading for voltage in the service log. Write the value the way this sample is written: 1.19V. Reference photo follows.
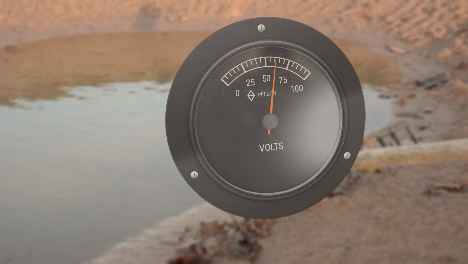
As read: 60V
